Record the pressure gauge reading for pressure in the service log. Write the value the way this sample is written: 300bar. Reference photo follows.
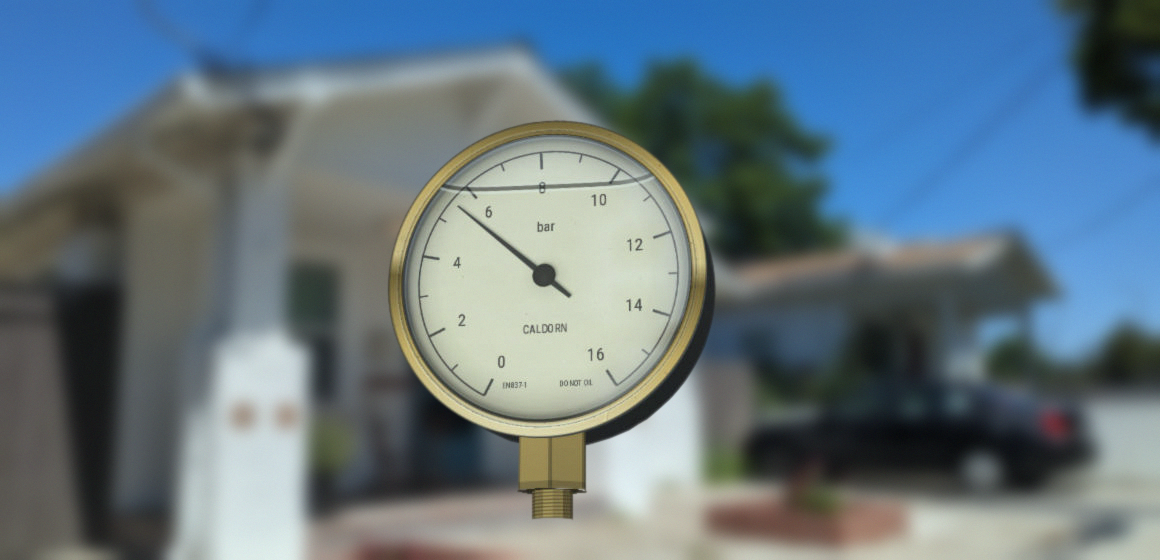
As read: 5.5bar
